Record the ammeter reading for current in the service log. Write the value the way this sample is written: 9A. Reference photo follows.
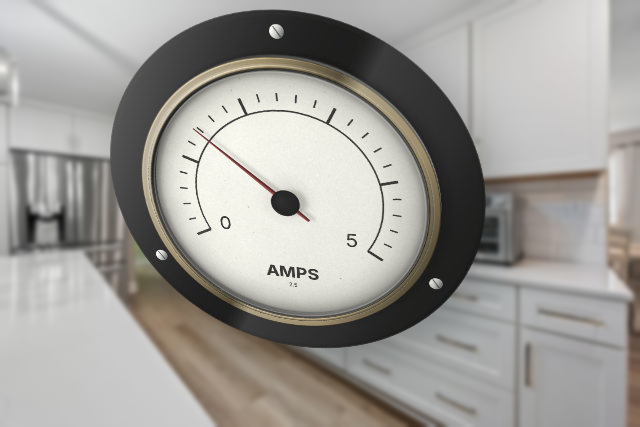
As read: 1.4A
